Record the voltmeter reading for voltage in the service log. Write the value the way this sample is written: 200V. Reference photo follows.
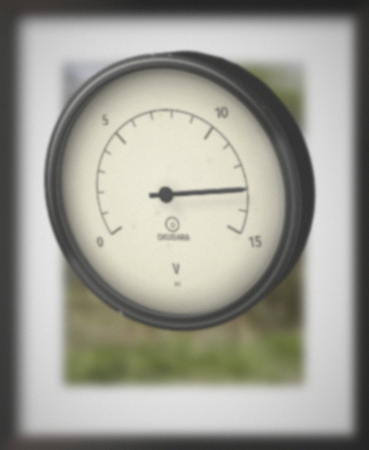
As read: 13V
